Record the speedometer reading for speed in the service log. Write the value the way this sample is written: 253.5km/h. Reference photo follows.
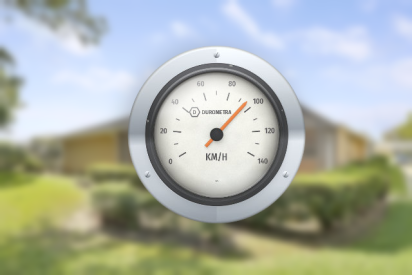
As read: 95km/h
